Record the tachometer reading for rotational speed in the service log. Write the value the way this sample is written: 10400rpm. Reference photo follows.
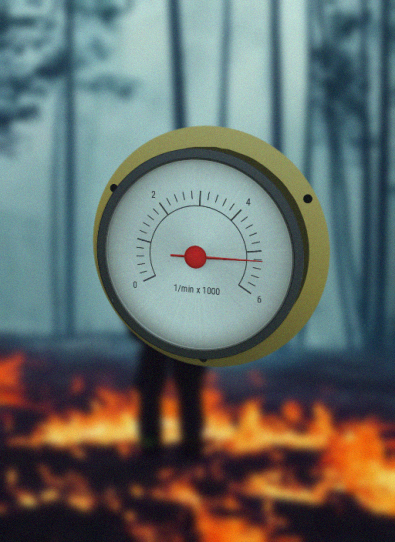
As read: 5200rpm
